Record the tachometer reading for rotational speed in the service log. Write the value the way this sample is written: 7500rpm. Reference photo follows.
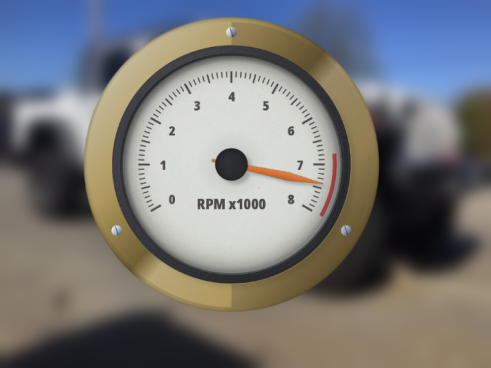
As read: 7400rpm
